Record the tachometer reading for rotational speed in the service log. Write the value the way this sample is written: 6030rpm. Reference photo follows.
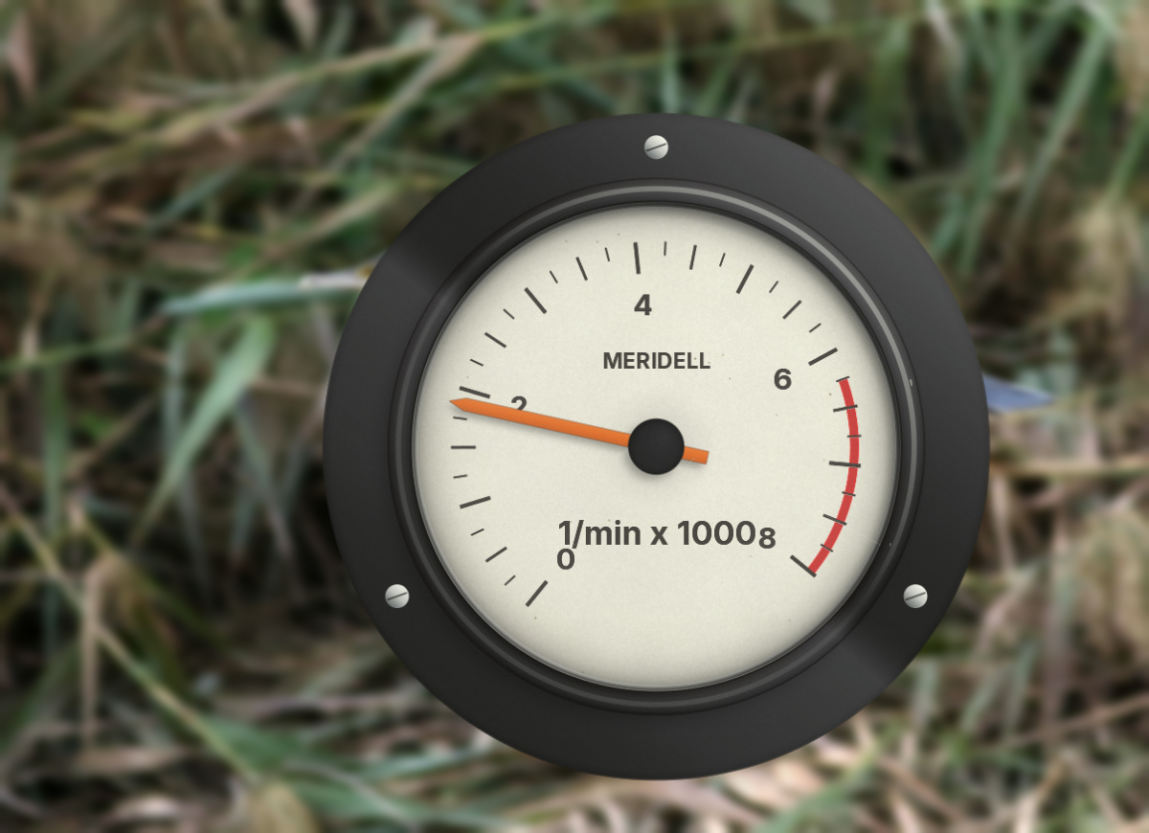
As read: 1875rpm
